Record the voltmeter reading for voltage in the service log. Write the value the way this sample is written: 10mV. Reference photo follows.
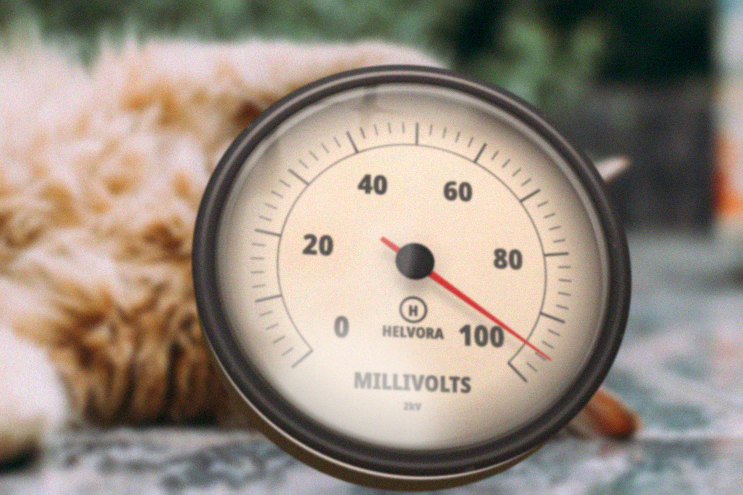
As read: 96mV
